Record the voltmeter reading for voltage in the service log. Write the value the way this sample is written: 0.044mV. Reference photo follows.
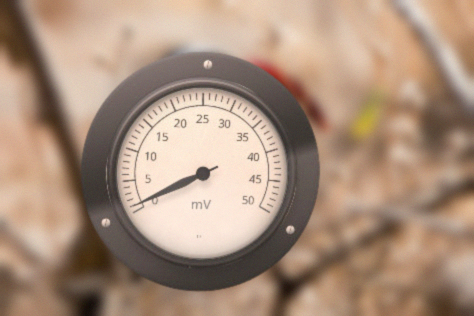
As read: 1mV
